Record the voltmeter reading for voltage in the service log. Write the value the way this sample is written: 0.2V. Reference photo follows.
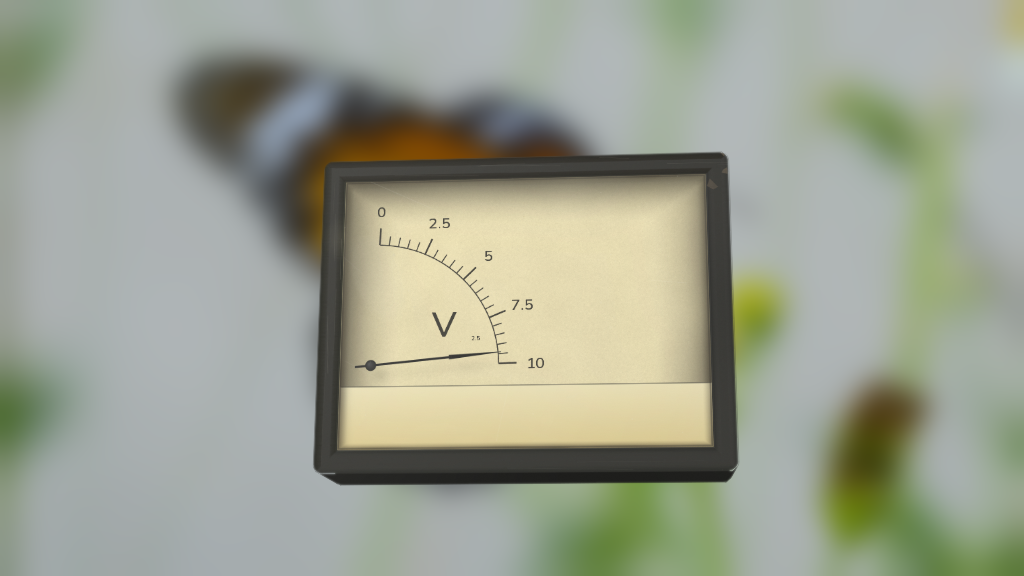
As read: 9.5V
